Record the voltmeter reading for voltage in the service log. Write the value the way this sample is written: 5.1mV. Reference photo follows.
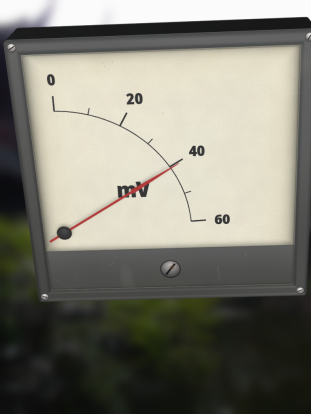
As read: 40mV
